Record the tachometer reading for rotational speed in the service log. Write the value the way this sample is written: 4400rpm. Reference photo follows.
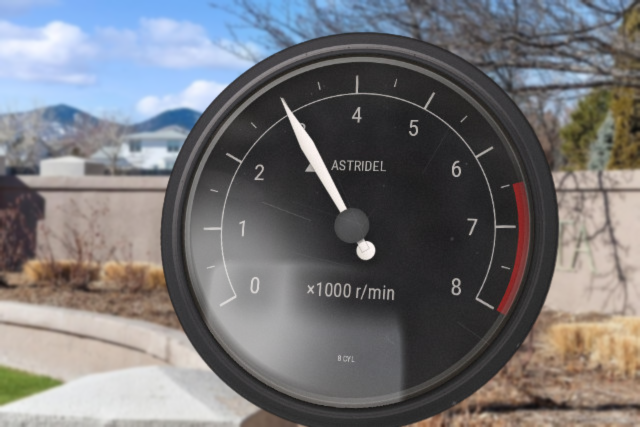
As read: 3000rpm
